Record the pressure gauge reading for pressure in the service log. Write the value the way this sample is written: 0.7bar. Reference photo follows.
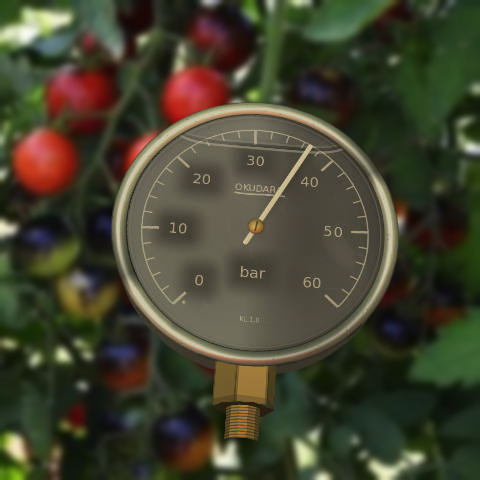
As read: 37bar
